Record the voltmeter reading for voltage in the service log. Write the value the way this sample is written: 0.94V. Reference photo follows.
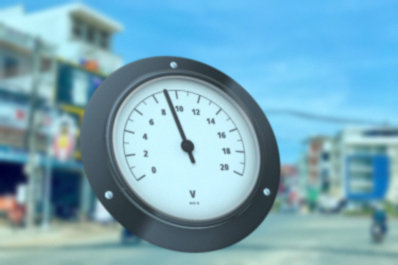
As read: 9V
